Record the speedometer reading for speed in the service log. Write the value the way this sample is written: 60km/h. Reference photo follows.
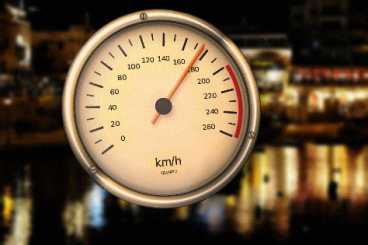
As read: 175km/h
